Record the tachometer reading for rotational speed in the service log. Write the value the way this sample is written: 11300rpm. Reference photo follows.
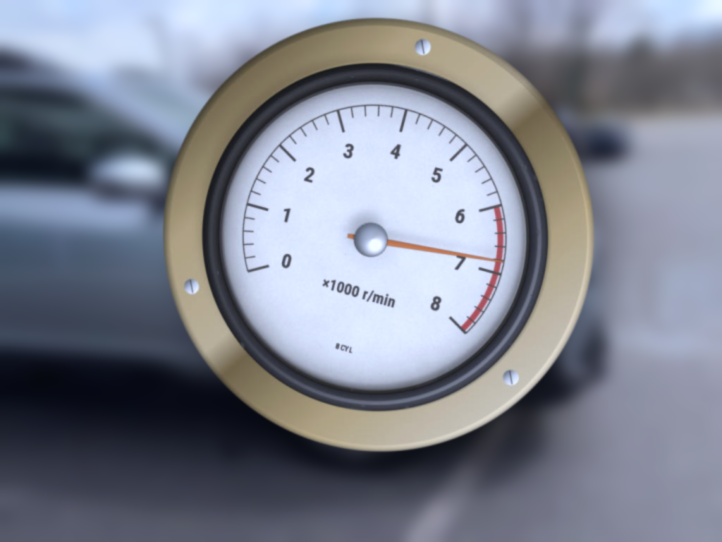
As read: 6800rpm
